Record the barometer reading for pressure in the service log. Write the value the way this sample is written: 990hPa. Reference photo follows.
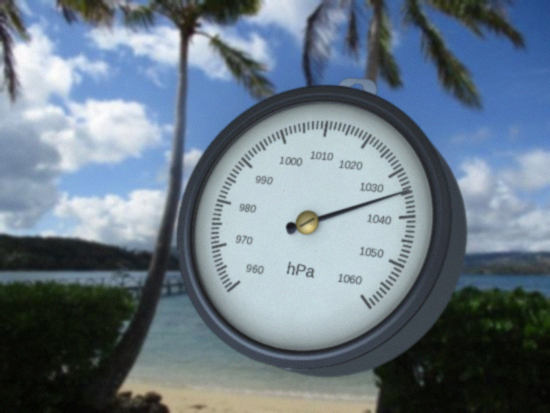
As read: 1035hPa
